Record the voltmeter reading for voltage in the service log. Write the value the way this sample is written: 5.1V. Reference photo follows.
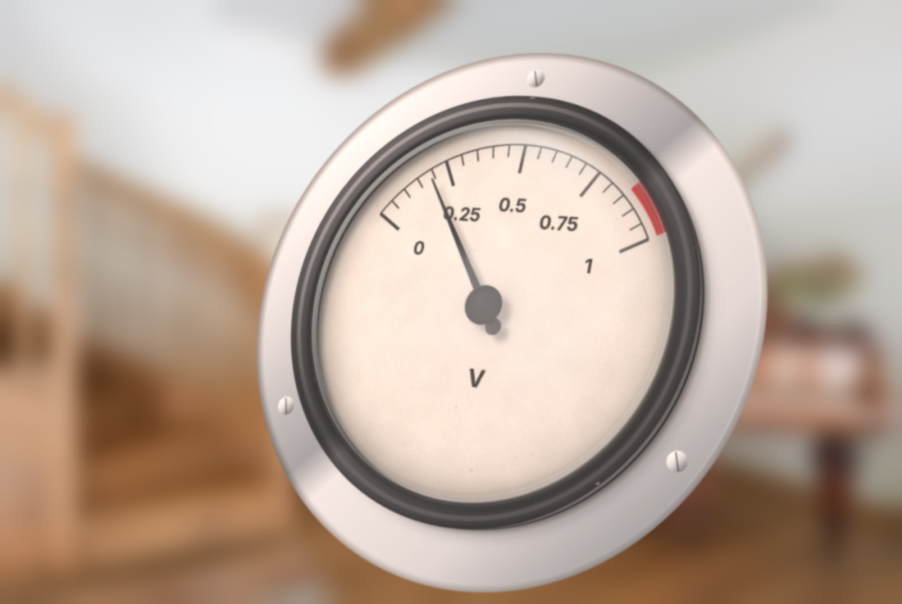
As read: 0.2V
